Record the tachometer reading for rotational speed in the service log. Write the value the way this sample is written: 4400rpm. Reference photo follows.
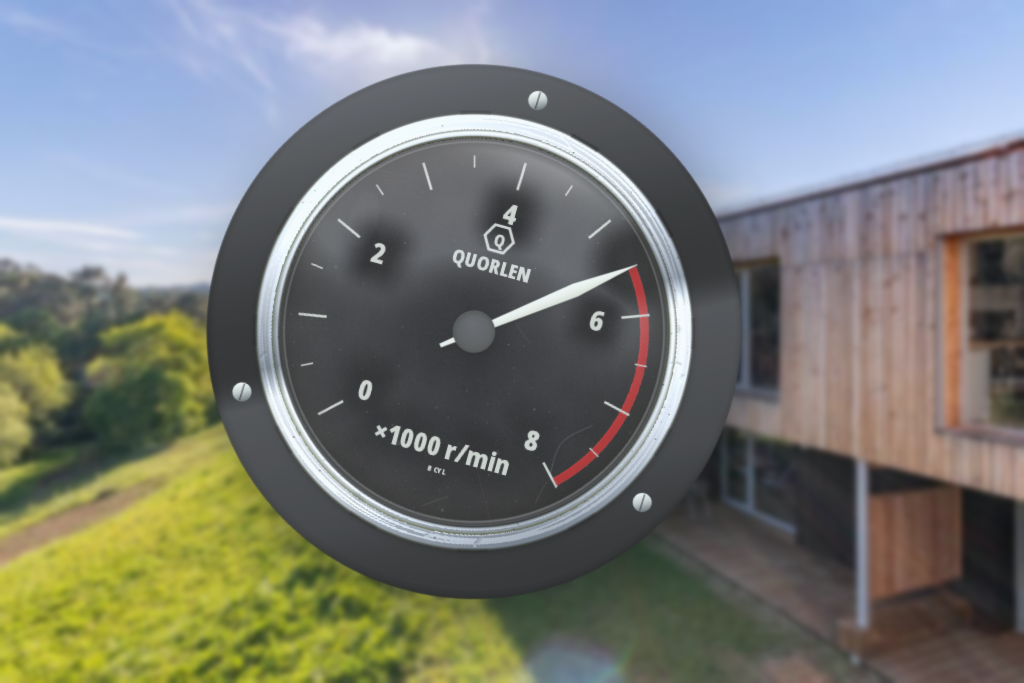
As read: 5500rpm
